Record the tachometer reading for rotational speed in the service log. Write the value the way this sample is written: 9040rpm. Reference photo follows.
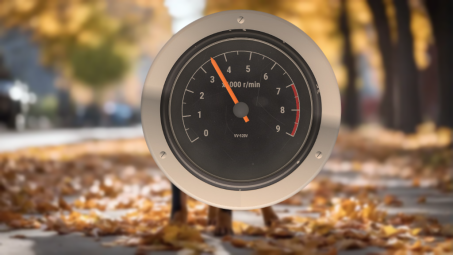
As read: 3500rpm
